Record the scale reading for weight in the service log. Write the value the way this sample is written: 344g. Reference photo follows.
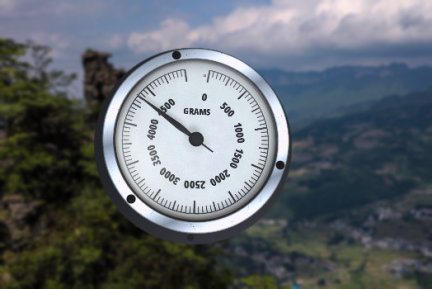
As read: 4350g
